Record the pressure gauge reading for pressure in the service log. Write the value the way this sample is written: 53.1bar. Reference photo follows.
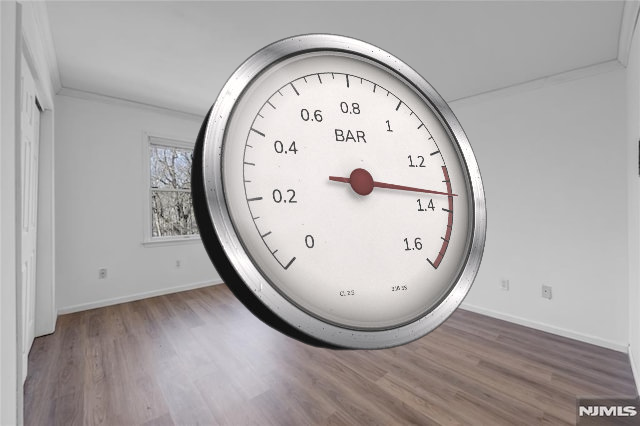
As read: 1.35bar
